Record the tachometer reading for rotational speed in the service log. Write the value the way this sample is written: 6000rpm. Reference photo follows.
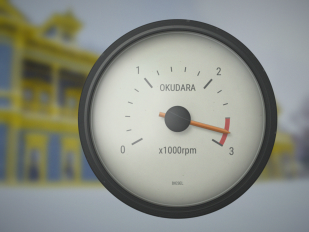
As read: 2800rpm
